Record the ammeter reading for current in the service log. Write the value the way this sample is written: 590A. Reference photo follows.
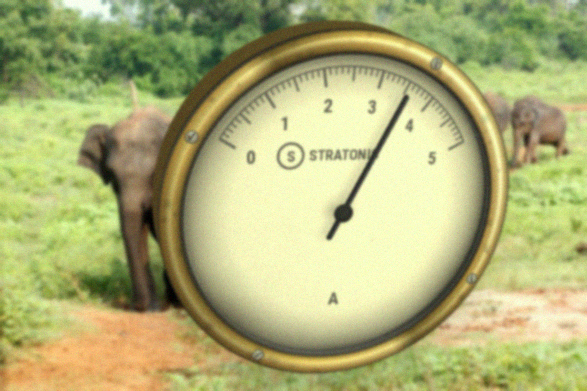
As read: 3.5A
